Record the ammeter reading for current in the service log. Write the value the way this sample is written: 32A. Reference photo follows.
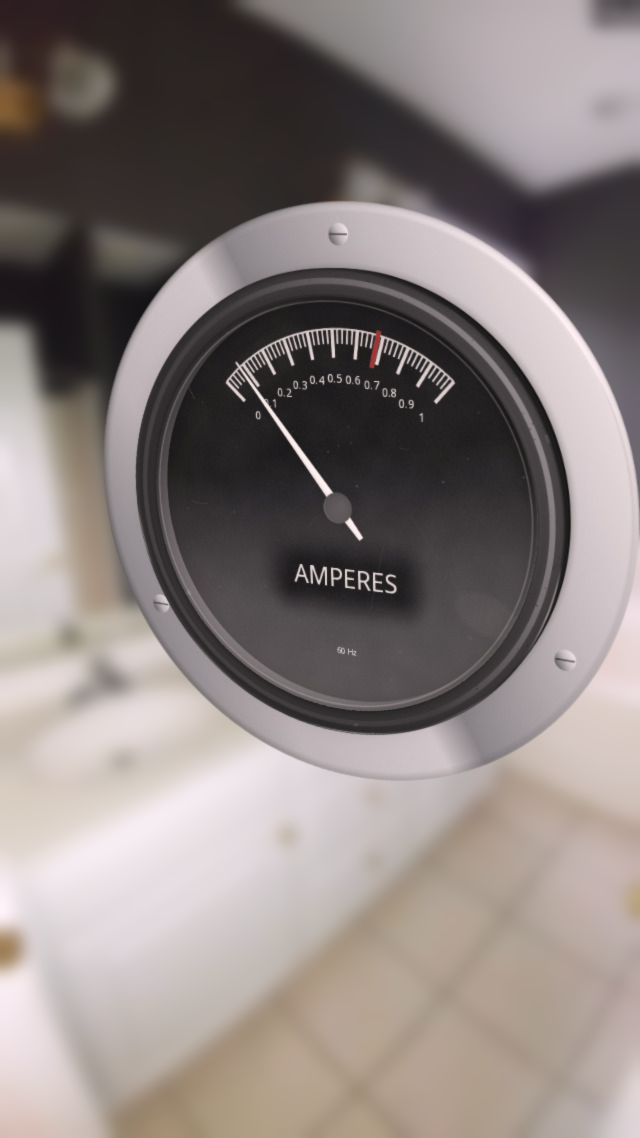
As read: 0.1A
